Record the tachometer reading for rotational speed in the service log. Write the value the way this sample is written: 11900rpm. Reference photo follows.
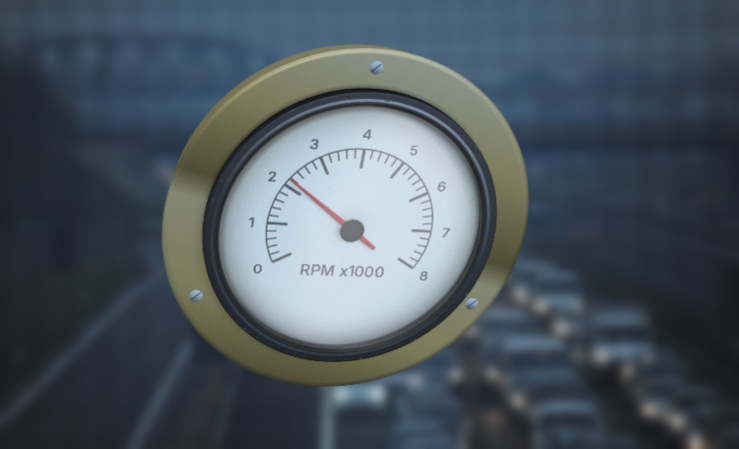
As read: 2200rpm
